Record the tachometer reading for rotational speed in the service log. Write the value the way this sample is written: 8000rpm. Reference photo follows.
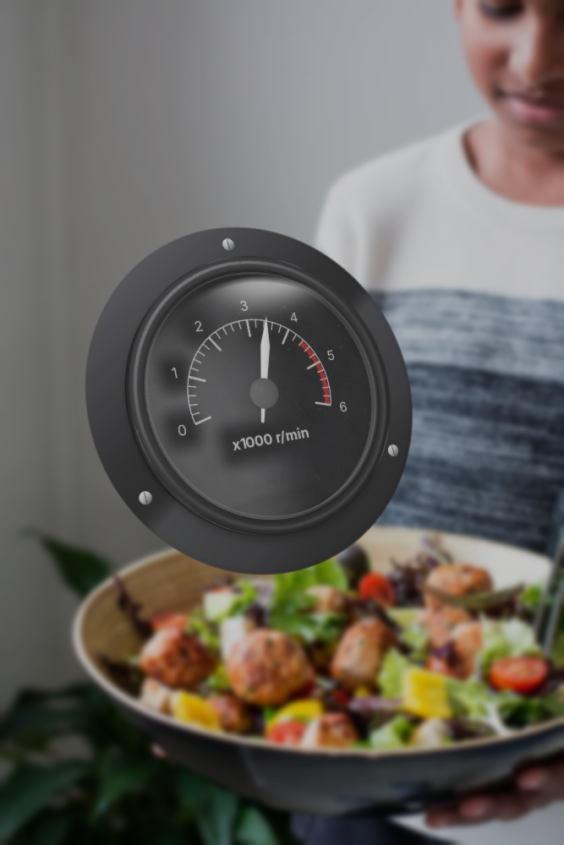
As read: 3400rpm
